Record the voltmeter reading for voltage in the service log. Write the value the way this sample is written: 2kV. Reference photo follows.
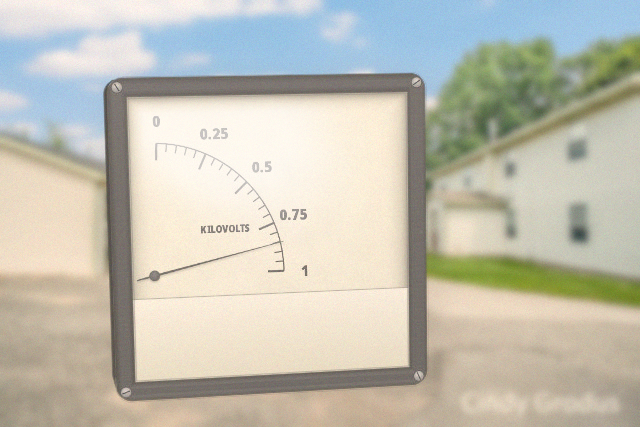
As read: 0.85kV
